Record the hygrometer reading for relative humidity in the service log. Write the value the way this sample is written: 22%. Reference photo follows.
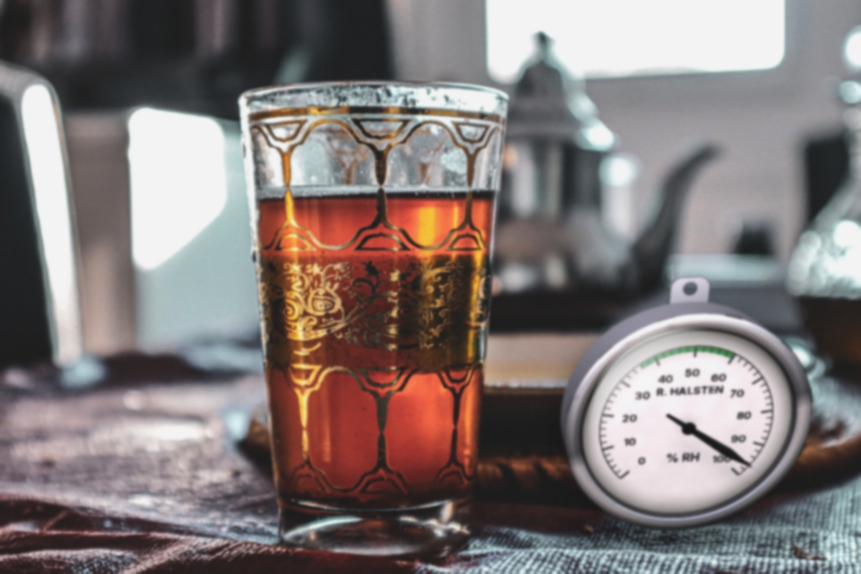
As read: 96%
